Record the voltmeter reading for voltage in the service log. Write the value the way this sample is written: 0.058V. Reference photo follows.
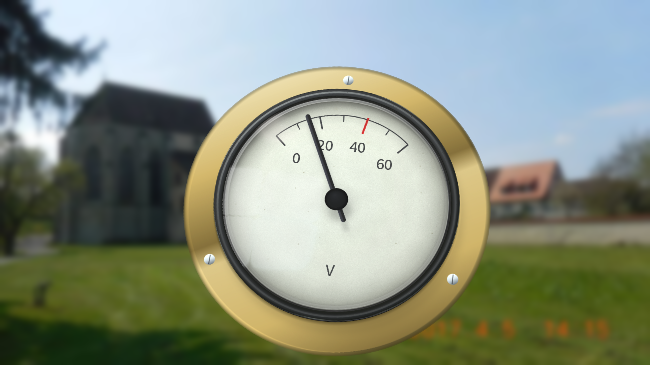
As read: 15V
